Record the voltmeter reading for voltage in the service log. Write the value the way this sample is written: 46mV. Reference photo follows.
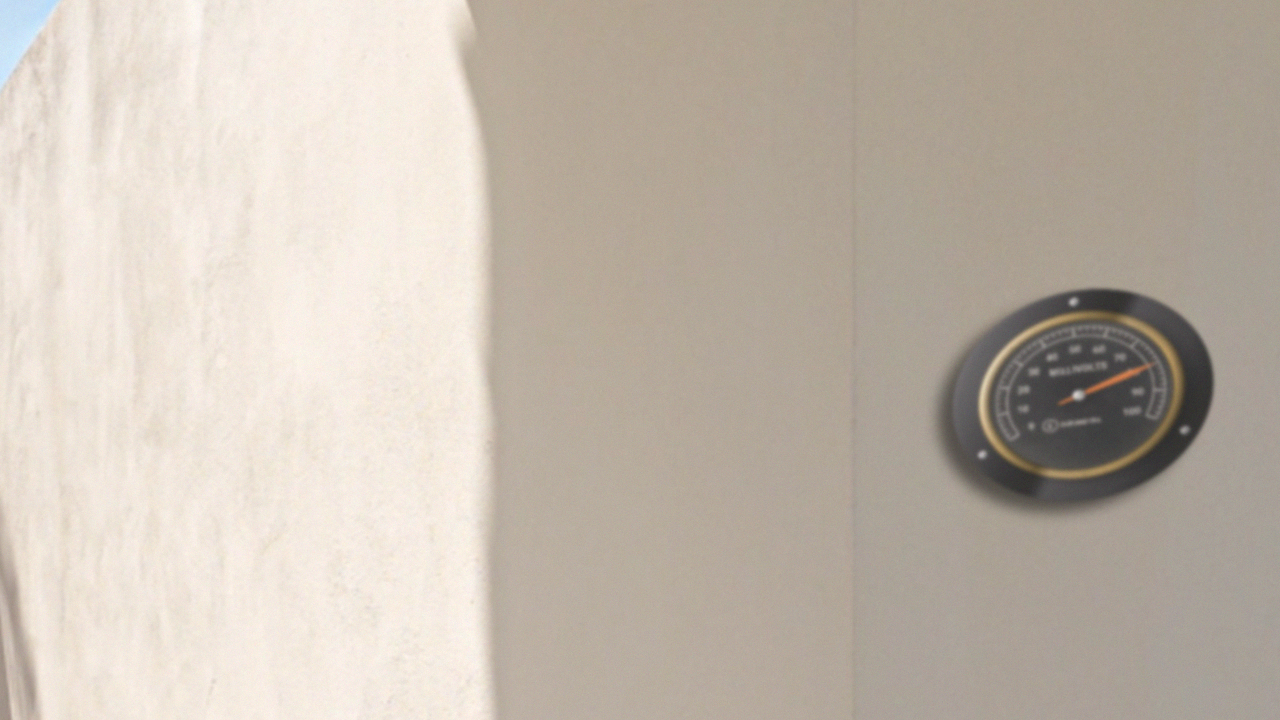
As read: 80mV
